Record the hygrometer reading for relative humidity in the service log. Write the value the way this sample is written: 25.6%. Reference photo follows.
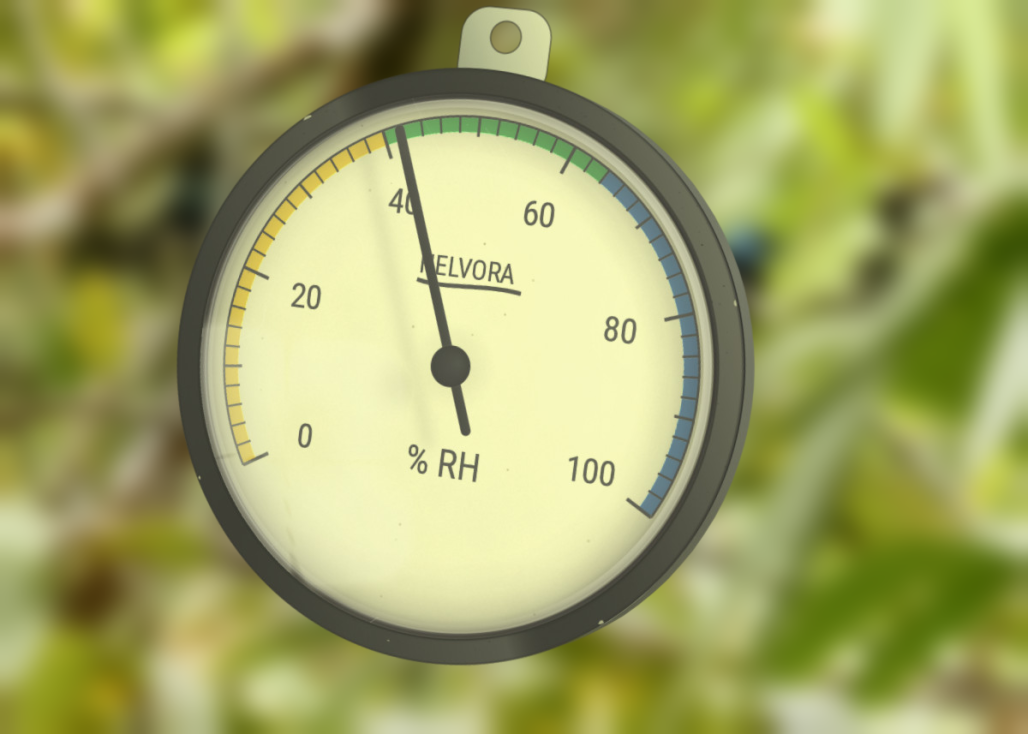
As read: 42%
